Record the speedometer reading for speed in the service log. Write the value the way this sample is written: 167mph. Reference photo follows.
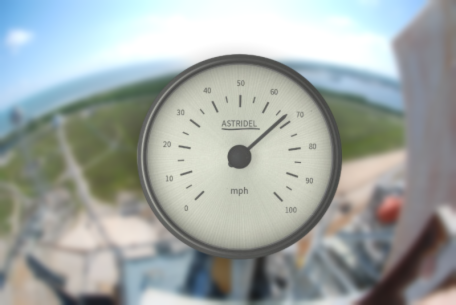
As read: 67.5mph
